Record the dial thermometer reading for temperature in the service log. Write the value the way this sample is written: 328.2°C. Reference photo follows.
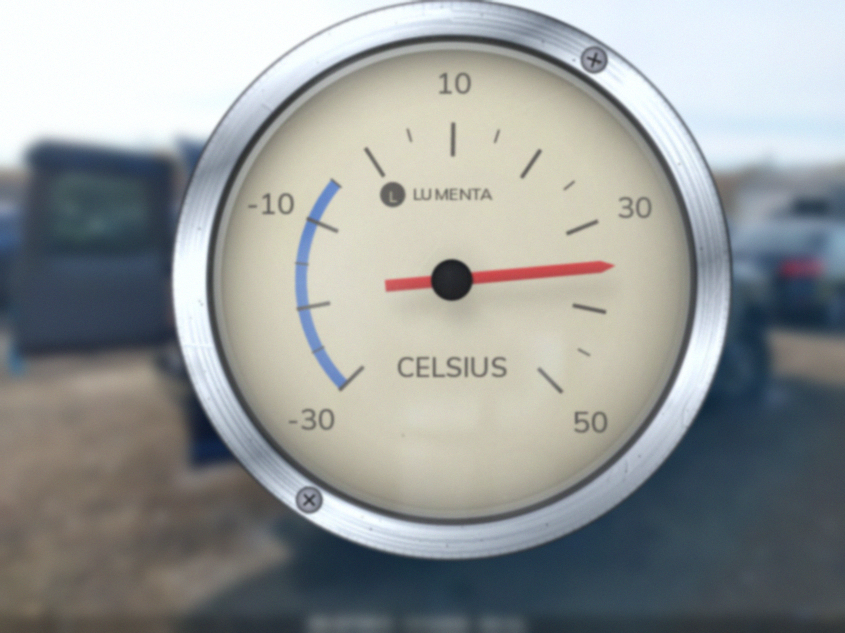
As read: 35°C
